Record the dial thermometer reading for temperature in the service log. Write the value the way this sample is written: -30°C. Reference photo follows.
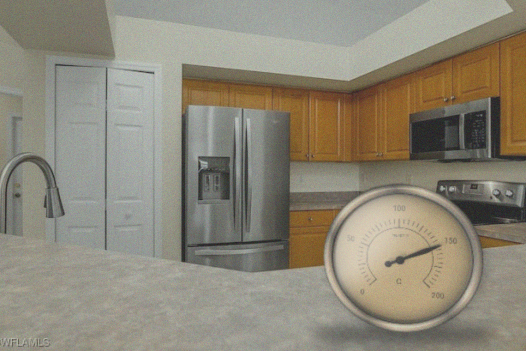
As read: 150°C
